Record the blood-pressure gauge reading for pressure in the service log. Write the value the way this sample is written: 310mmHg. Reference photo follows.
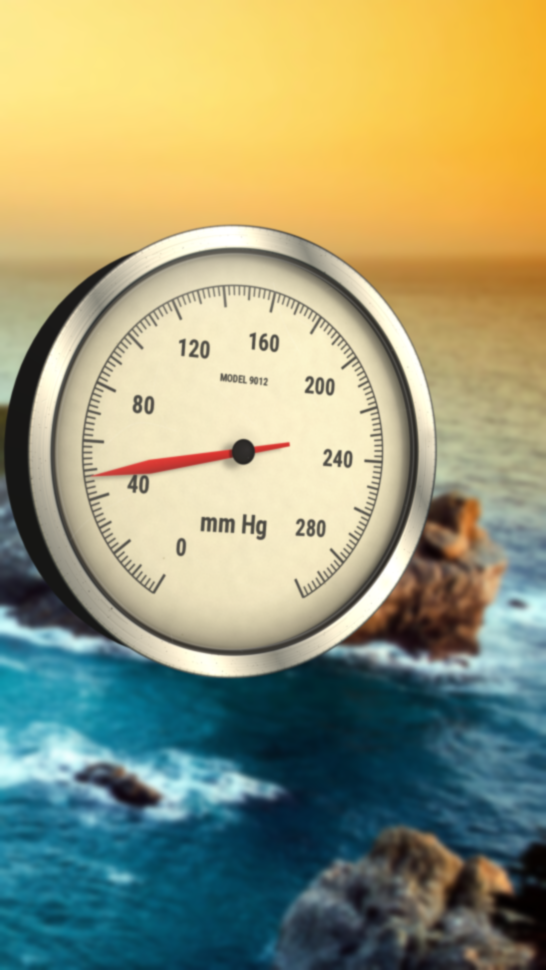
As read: 48mmHg
